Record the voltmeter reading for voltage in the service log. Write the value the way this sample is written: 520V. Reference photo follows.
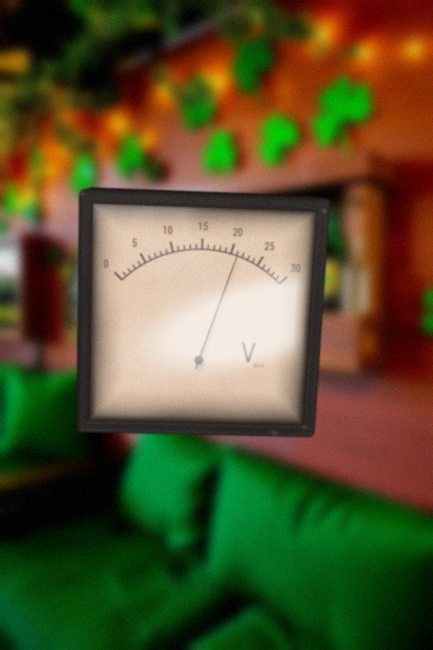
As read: 21V
